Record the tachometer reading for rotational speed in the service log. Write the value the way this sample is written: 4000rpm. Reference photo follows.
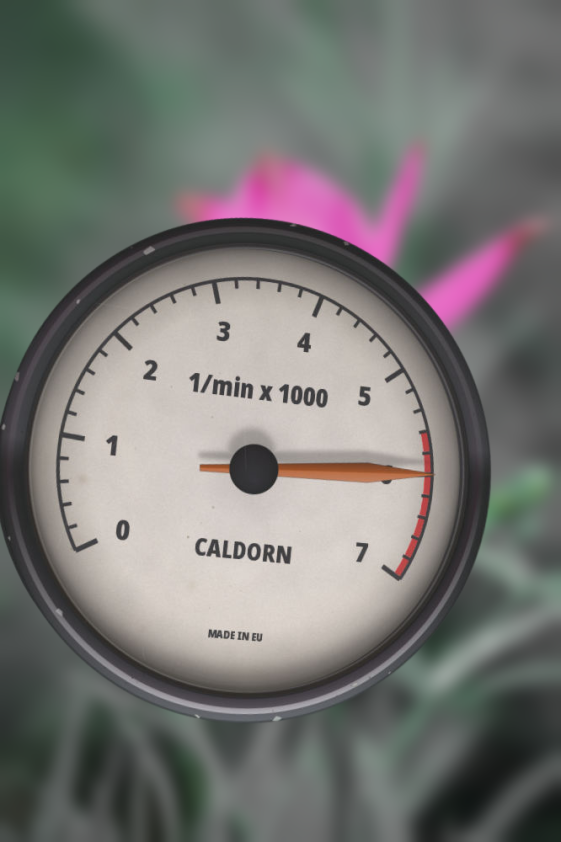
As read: 6000rpm
